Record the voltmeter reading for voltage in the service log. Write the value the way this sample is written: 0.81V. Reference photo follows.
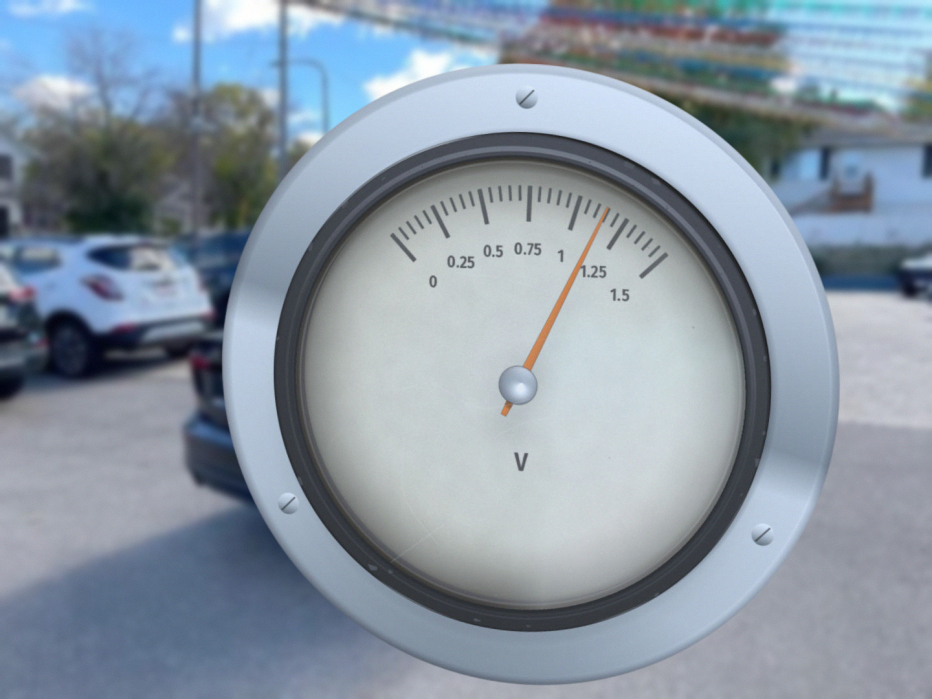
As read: 1.15V
